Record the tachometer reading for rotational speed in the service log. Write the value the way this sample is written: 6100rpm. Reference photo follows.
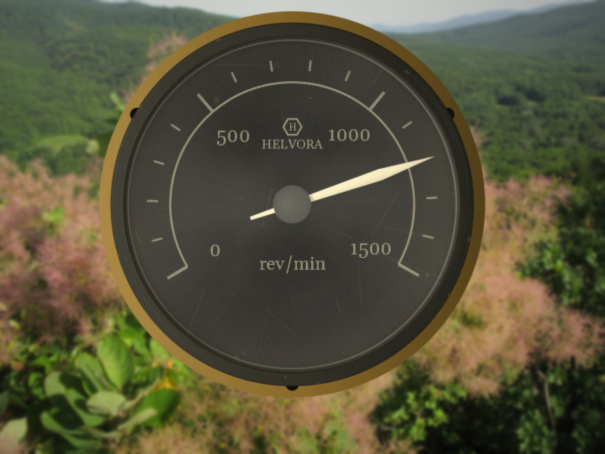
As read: 1200rpm
